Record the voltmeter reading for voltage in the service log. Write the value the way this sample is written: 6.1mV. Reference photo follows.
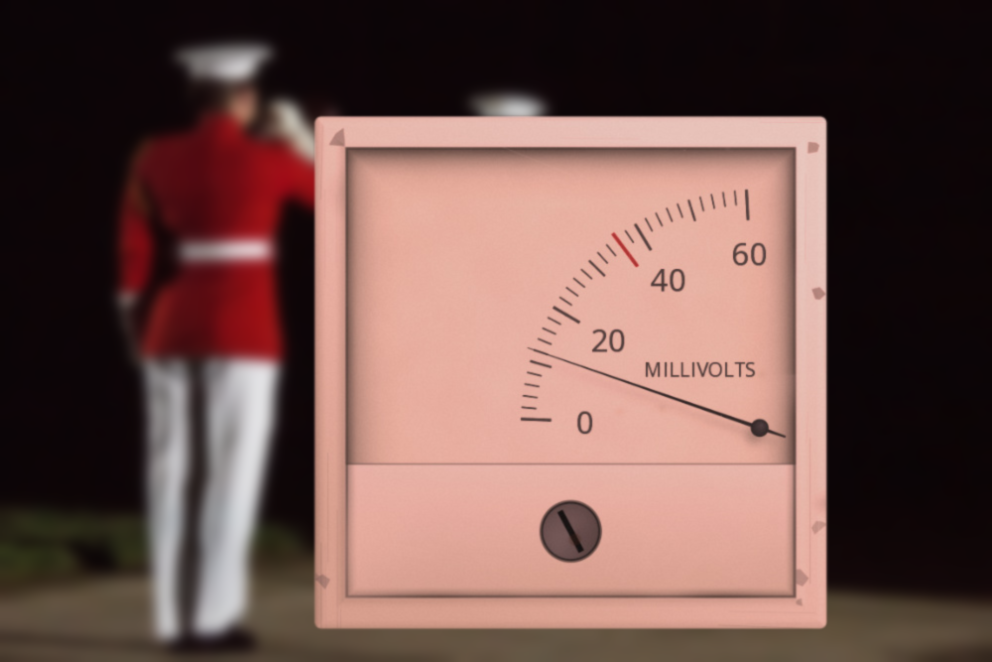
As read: 12mV
